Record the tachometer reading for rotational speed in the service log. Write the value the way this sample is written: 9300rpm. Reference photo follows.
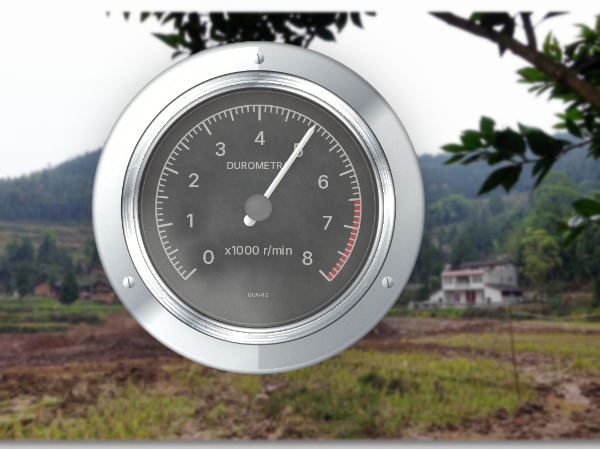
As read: 5000rpm
